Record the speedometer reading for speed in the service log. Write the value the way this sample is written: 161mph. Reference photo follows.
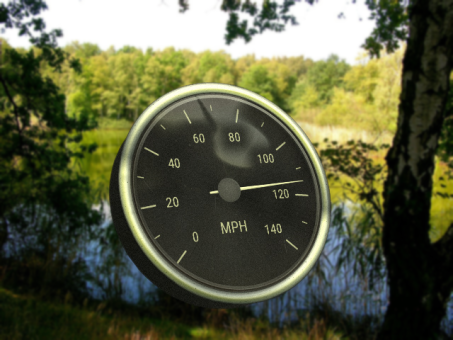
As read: 115mph
